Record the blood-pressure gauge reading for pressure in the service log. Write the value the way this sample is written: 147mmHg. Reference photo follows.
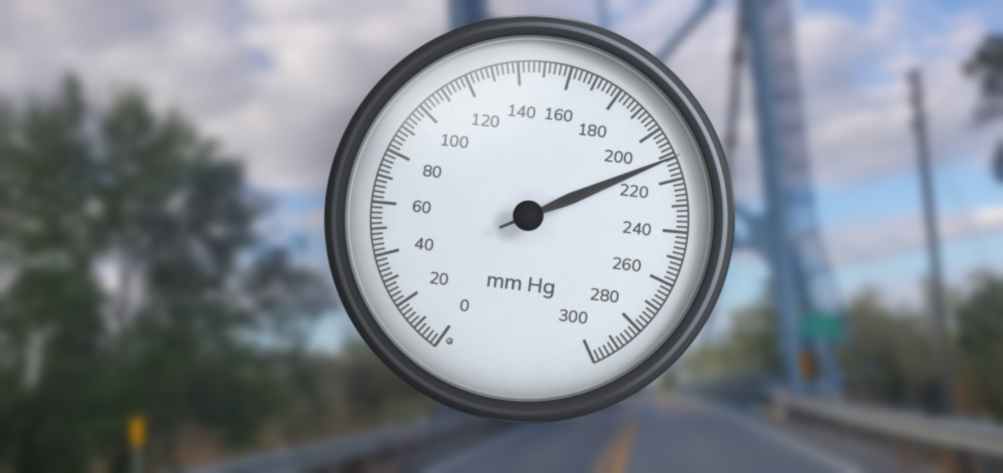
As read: 212mmHg
